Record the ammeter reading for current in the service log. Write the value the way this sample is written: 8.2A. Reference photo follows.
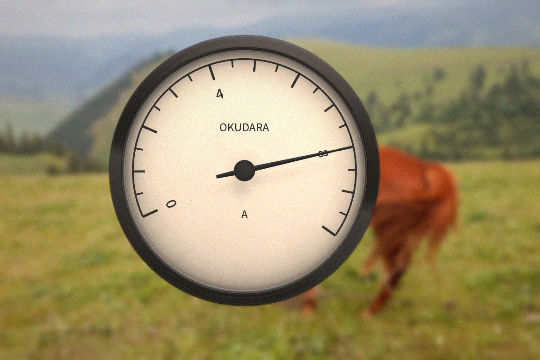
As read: 8A
